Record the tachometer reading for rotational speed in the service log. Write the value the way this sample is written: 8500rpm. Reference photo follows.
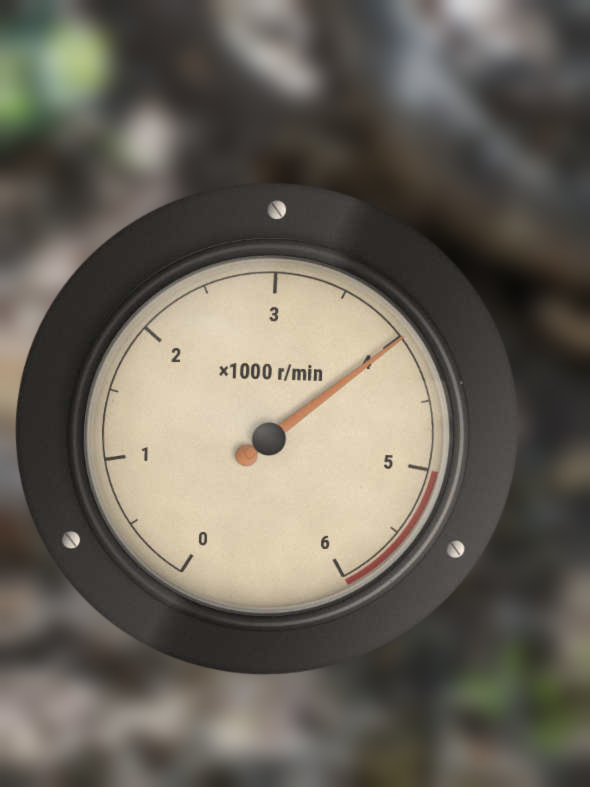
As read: 4000rpm
